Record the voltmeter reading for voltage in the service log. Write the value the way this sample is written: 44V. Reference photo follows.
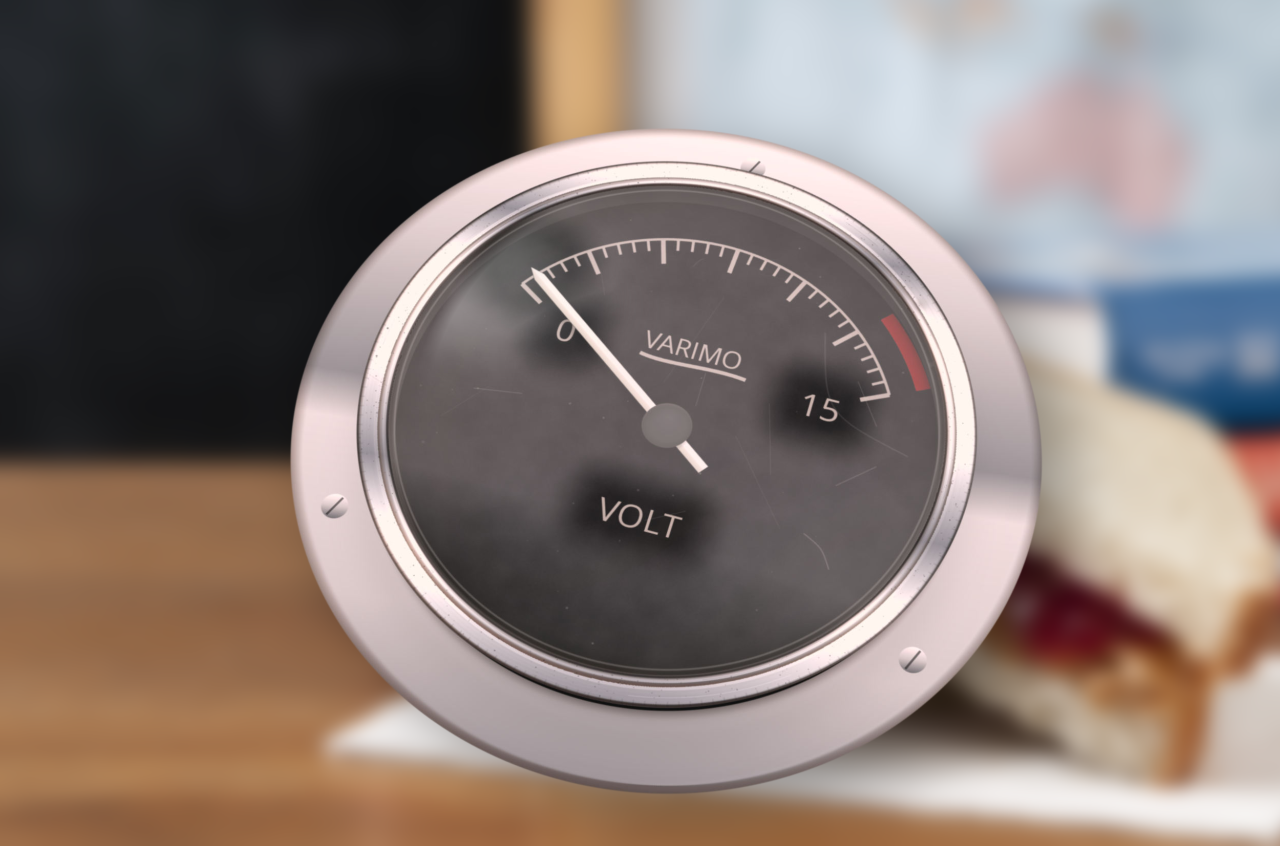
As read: 0.5V
